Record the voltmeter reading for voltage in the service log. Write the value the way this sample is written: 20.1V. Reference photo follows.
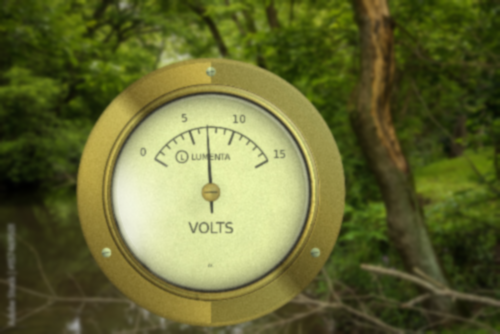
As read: 7V
